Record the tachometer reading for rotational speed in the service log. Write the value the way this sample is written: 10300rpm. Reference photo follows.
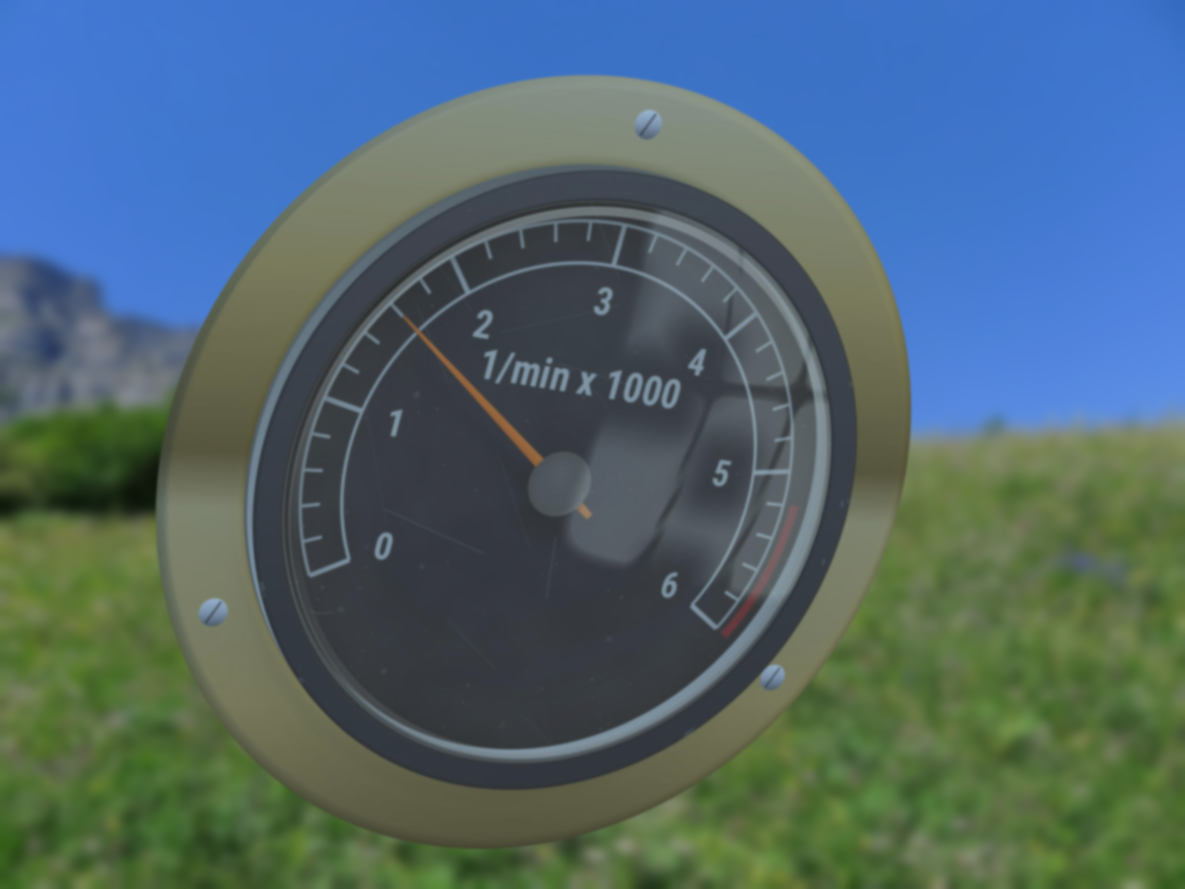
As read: 1600rpm
